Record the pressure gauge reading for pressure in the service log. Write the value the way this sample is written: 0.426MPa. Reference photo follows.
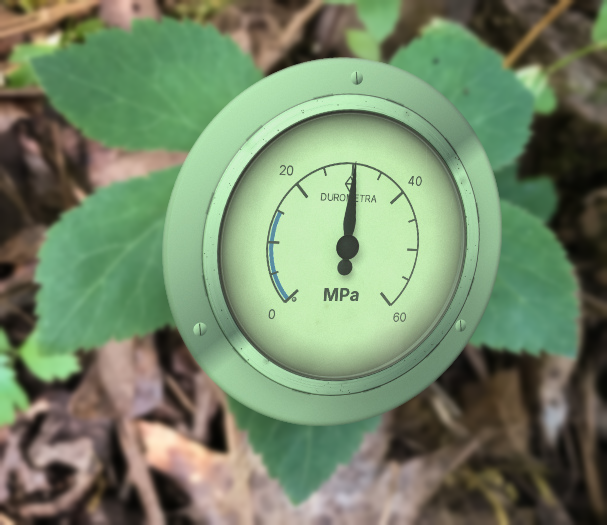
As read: 30MPa
